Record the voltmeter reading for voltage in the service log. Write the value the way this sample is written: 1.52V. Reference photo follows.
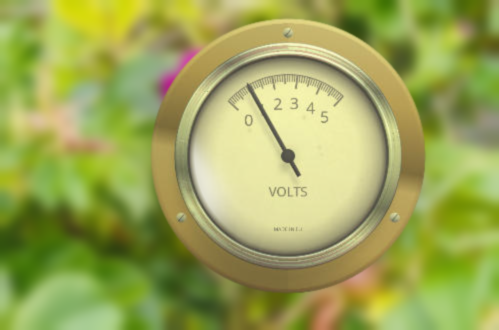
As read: 1V
